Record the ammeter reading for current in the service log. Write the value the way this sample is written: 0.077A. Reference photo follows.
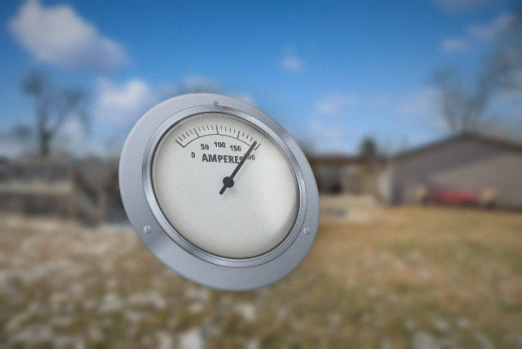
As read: 190A
